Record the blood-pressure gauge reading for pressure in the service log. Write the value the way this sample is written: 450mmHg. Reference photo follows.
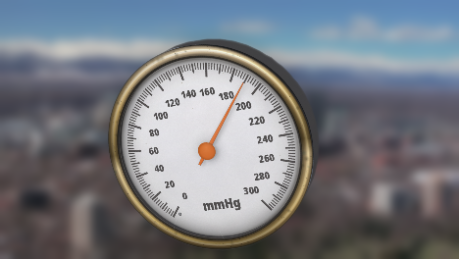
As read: 190mmHg
